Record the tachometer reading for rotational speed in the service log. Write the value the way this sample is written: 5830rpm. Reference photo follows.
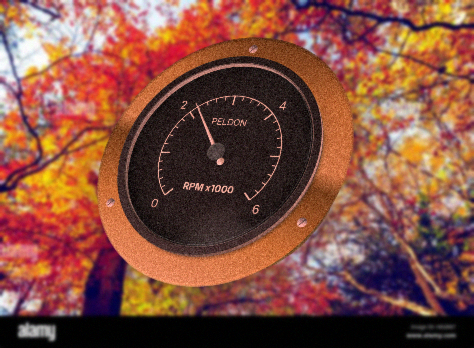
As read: 2200rpm
